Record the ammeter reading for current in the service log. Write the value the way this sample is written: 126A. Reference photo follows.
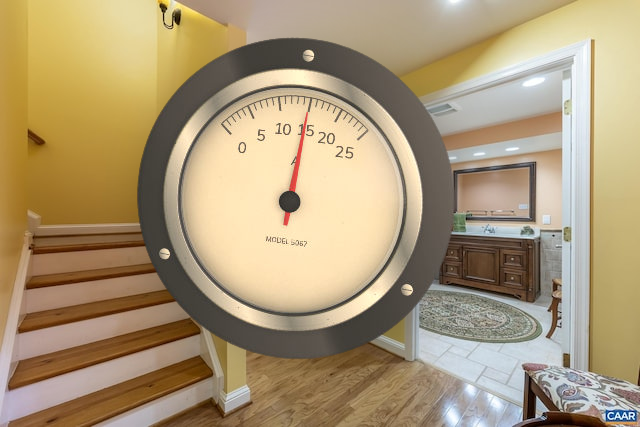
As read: 15A
